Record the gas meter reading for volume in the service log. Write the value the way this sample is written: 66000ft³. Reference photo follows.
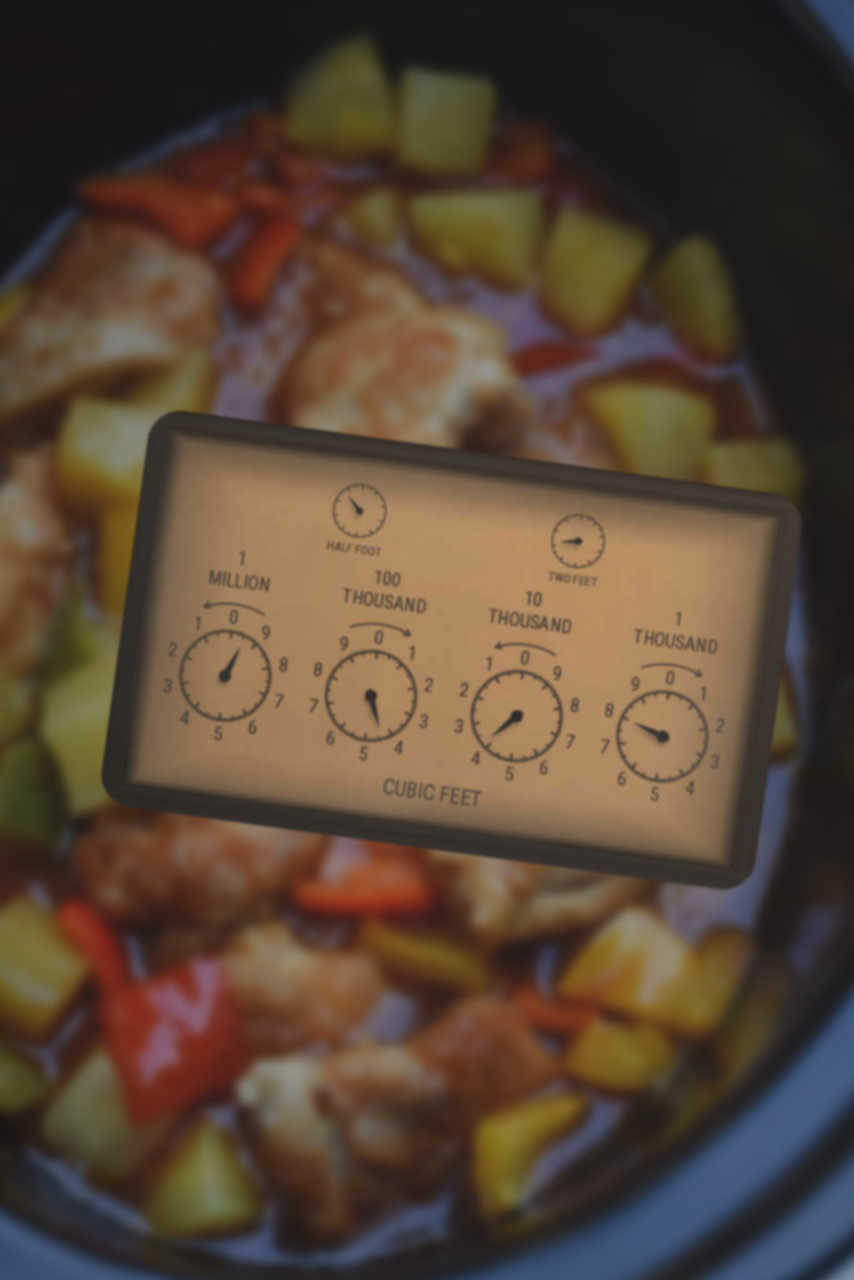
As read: 943800ft³
